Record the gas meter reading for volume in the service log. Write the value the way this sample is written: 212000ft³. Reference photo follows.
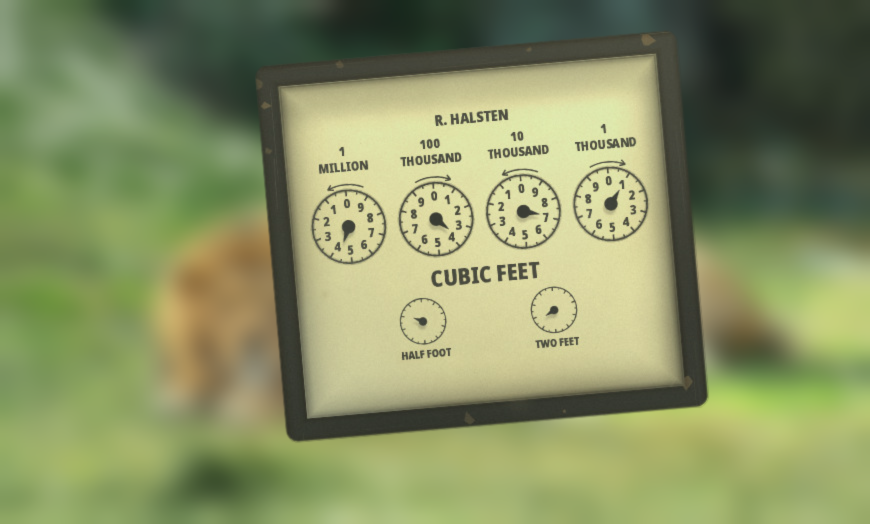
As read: 437100ft³
